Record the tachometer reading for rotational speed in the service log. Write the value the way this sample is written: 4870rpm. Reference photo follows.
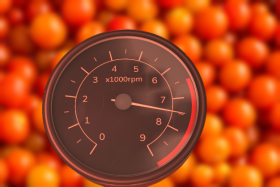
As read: 7500rpm
